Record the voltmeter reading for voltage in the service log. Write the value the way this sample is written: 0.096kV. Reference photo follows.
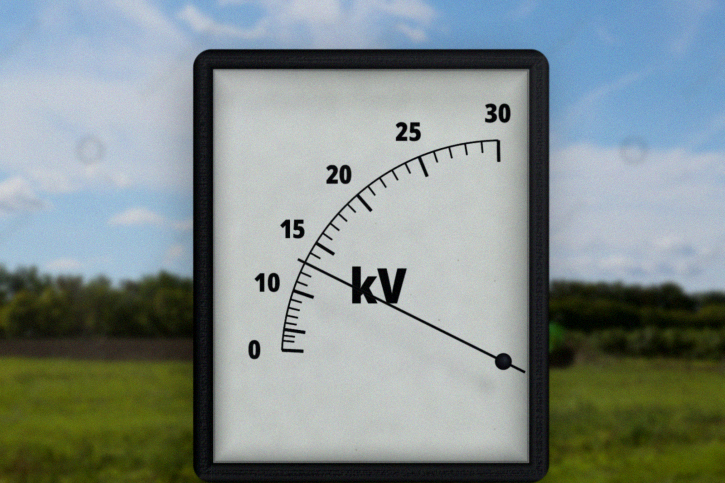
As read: 13kV
